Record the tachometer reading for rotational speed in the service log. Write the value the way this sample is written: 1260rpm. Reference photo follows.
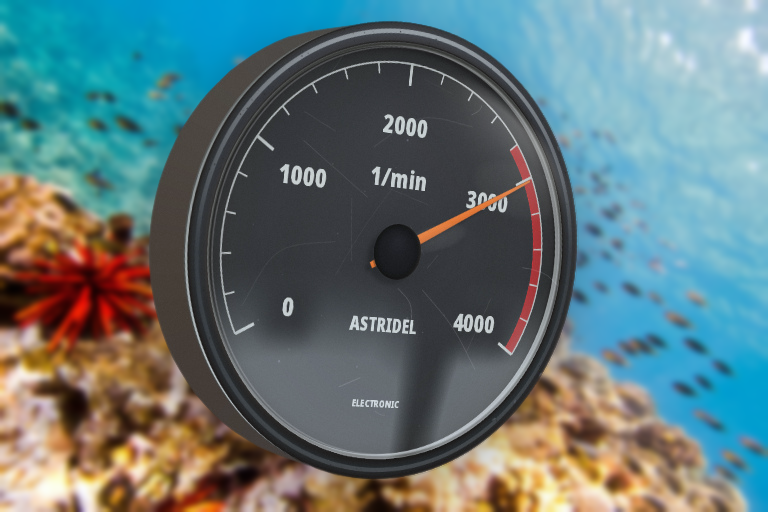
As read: 3000rpm
